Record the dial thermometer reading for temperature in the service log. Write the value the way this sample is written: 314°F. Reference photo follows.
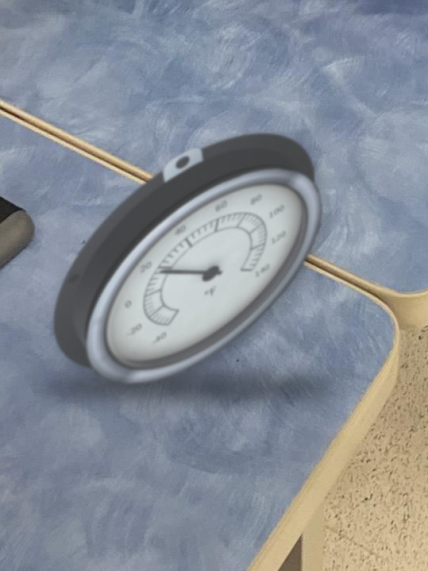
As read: 20°F
